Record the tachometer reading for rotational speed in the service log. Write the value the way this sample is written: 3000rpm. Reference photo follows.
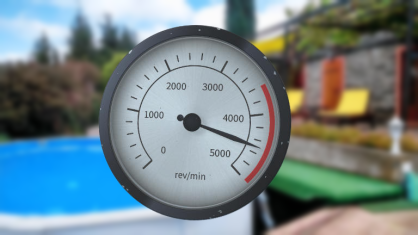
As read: 4500rpm
